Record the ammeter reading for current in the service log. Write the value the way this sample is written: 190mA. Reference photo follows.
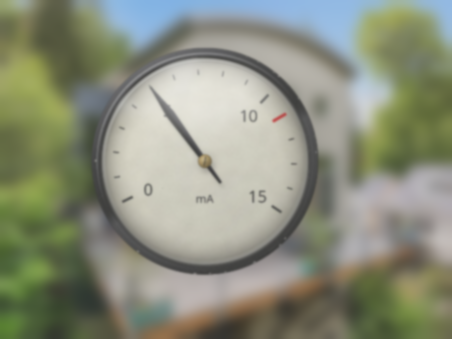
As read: 5mA
